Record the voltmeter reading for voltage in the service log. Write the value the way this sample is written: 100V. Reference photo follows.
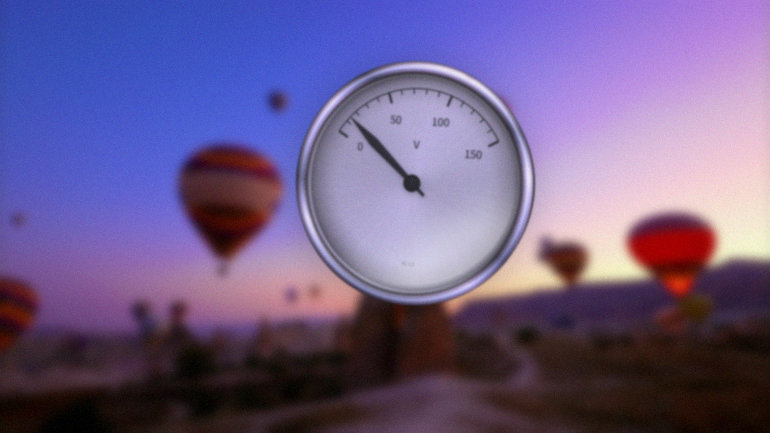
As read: 15V
